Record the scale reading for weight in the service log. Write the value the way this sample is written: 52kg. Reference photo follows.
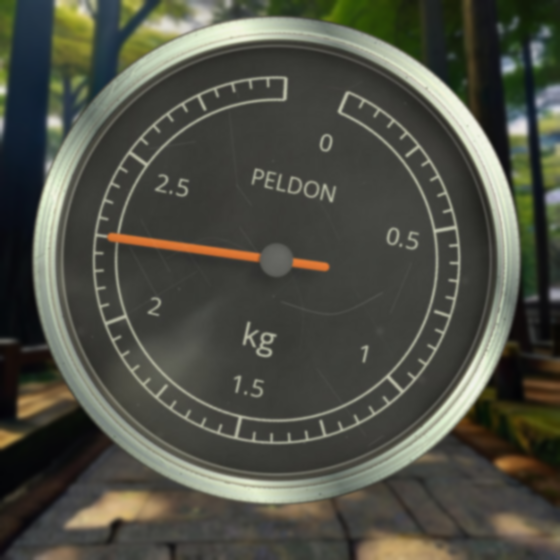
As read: 2.25kg
